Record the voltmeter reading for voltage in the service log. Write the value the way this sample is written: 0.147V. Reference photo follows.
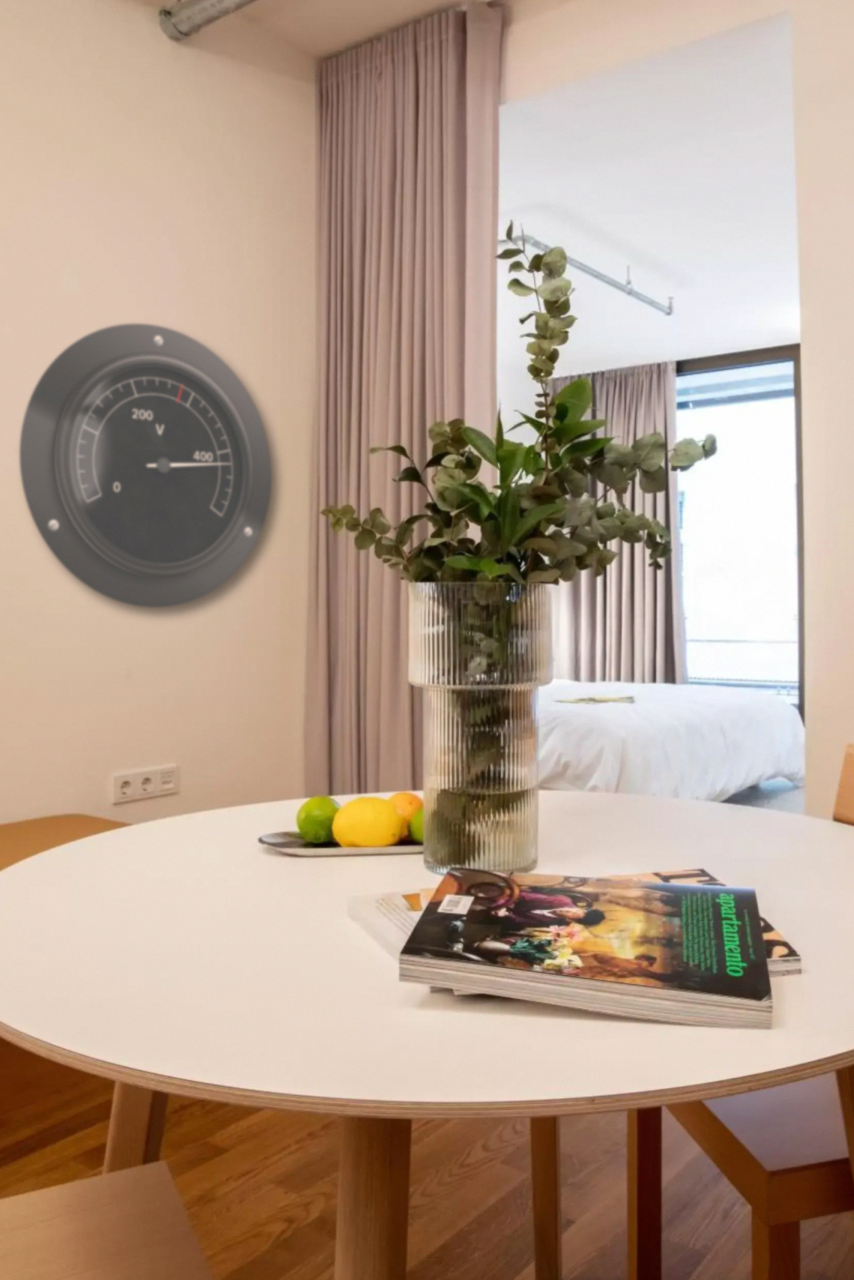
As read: 420V
